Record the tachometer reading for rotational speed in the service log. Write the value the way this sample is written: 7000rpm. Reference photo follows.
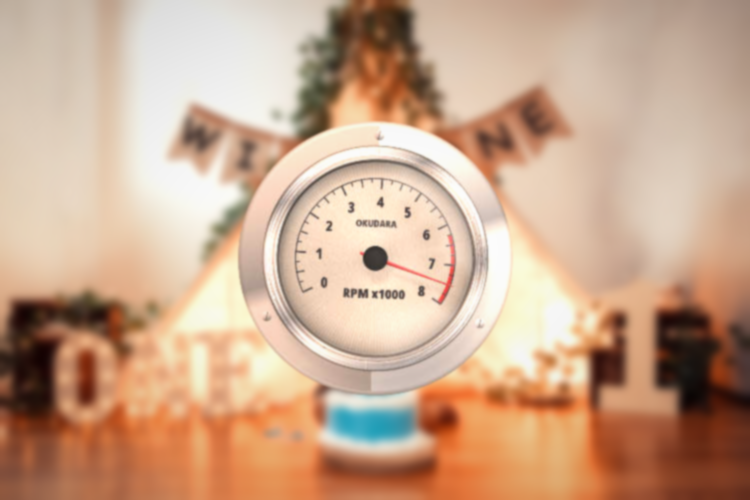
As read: 7500rpm
